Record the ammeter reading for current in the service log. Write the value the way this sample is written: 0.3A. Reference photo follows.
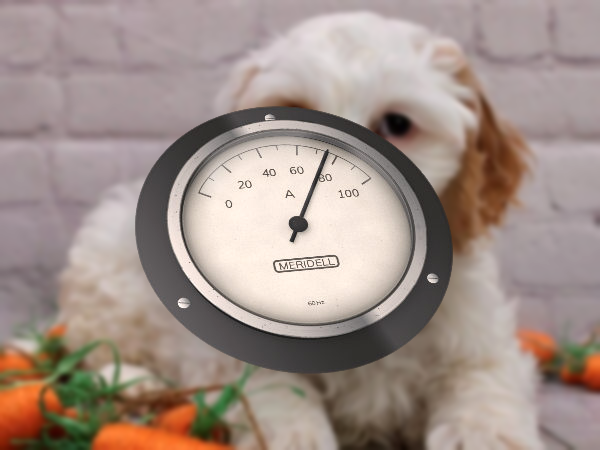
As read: 75A
